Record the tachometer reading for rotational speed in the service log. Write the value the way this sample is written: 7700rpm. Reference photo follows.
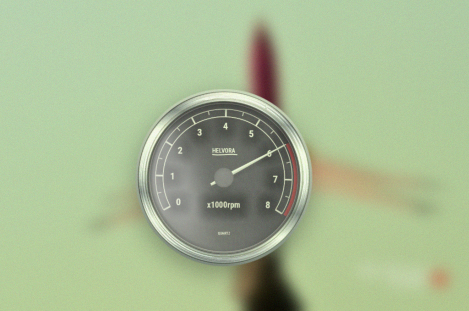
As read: 6000rpm
